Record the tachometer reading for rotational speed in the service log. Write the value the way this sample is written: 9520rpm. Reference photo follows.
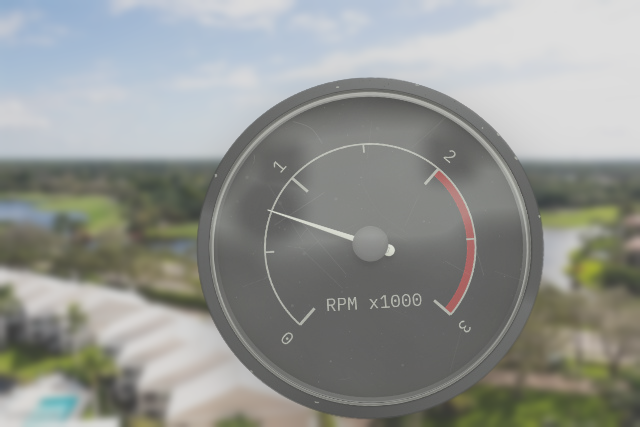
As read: 750rpm
